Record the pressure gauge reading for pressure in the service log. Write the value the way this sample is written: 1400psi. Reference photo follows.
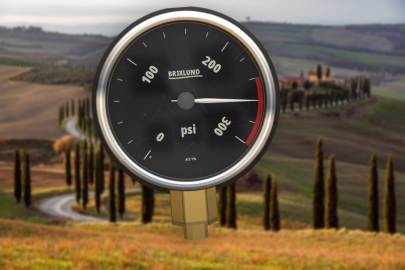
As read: 260psi
